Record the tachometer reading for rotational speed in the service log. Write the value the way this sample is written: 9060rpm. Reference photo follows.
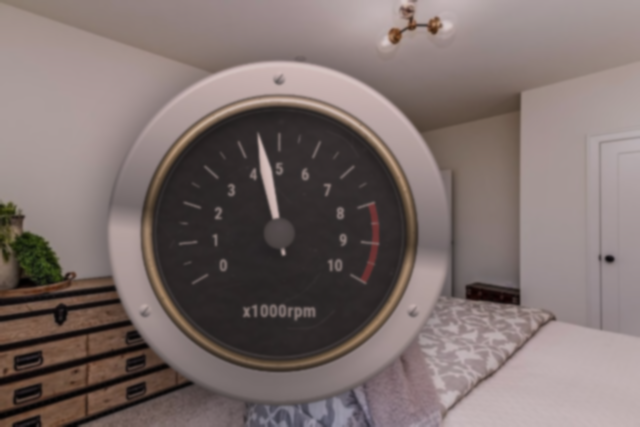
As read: 4500rpm
